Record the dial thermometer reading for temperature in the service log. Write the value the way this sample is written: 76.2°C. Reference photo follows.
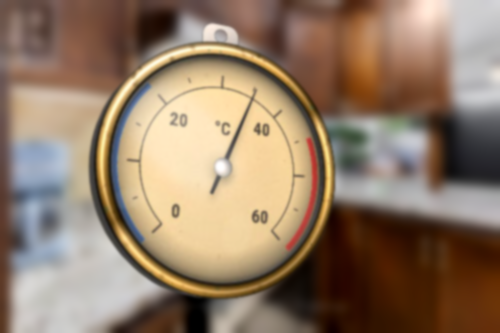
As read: 35°C
